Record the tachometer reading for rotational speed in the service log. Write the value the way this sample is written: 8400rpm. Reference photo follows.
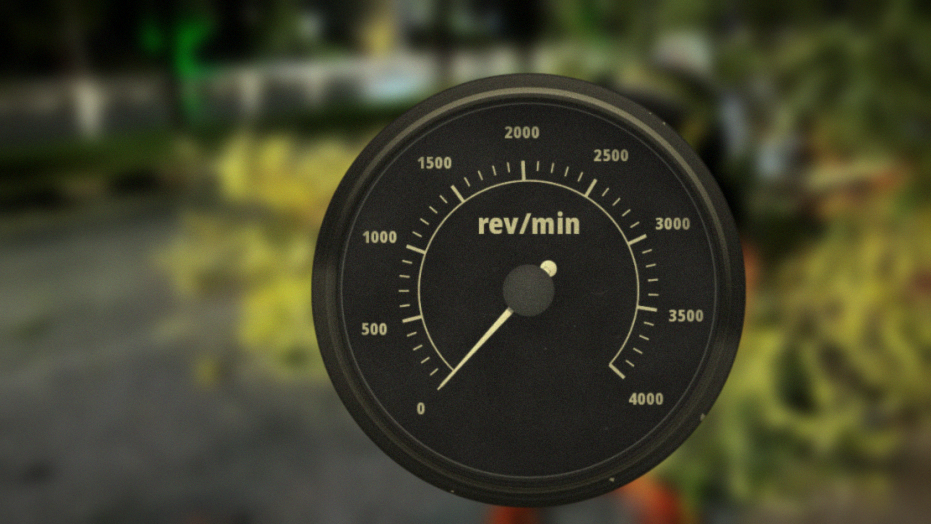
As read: 0rpm
